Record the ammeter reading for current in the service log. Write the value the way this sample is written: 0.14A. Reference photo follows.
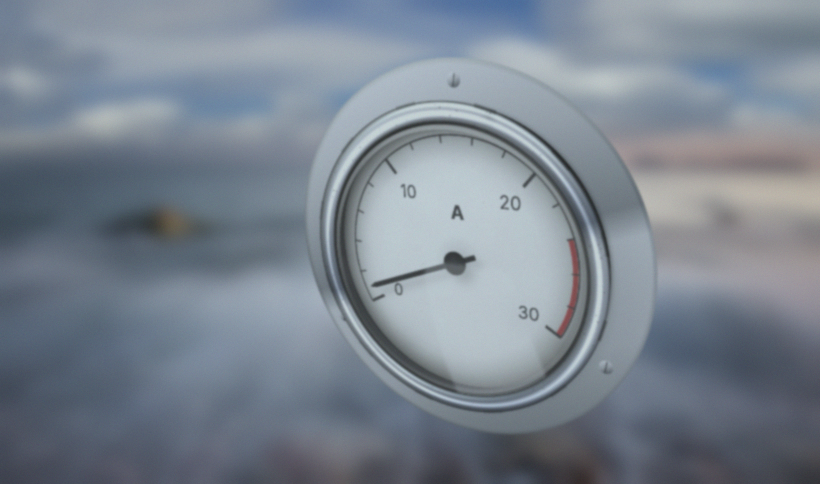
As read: 1A
